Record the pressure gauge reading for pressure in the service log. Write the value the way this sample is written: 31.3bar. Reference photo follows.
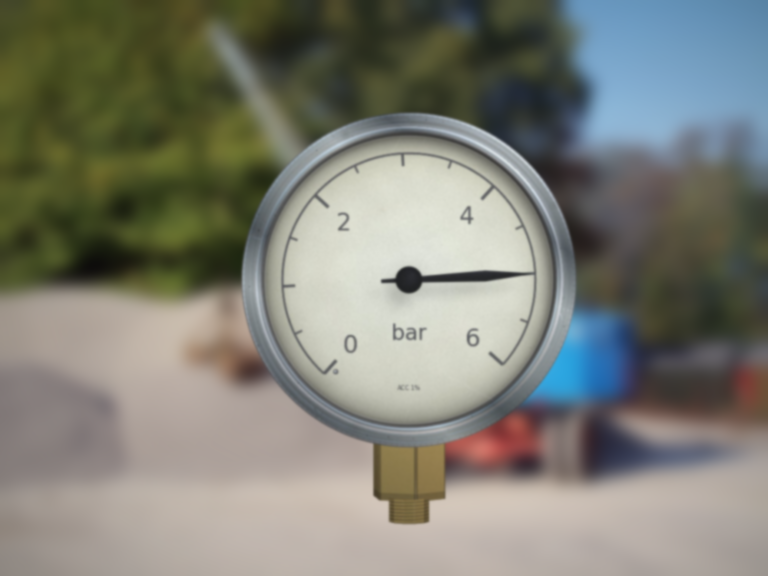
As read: 5bar
